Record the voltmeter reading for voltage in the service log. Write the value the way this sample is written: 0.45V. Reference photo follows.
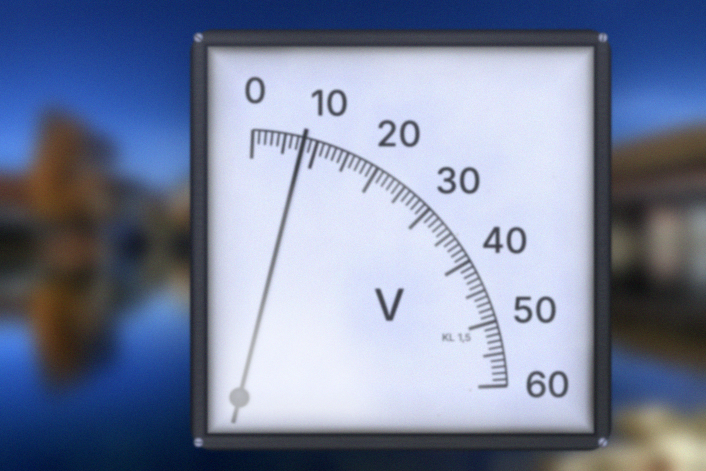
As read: 8V
